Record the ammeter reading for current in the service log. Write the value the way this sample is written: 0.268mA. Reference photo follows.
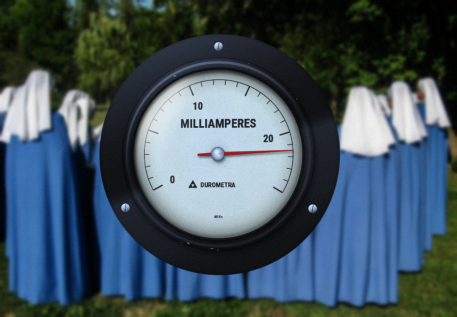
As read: 21.5mA
